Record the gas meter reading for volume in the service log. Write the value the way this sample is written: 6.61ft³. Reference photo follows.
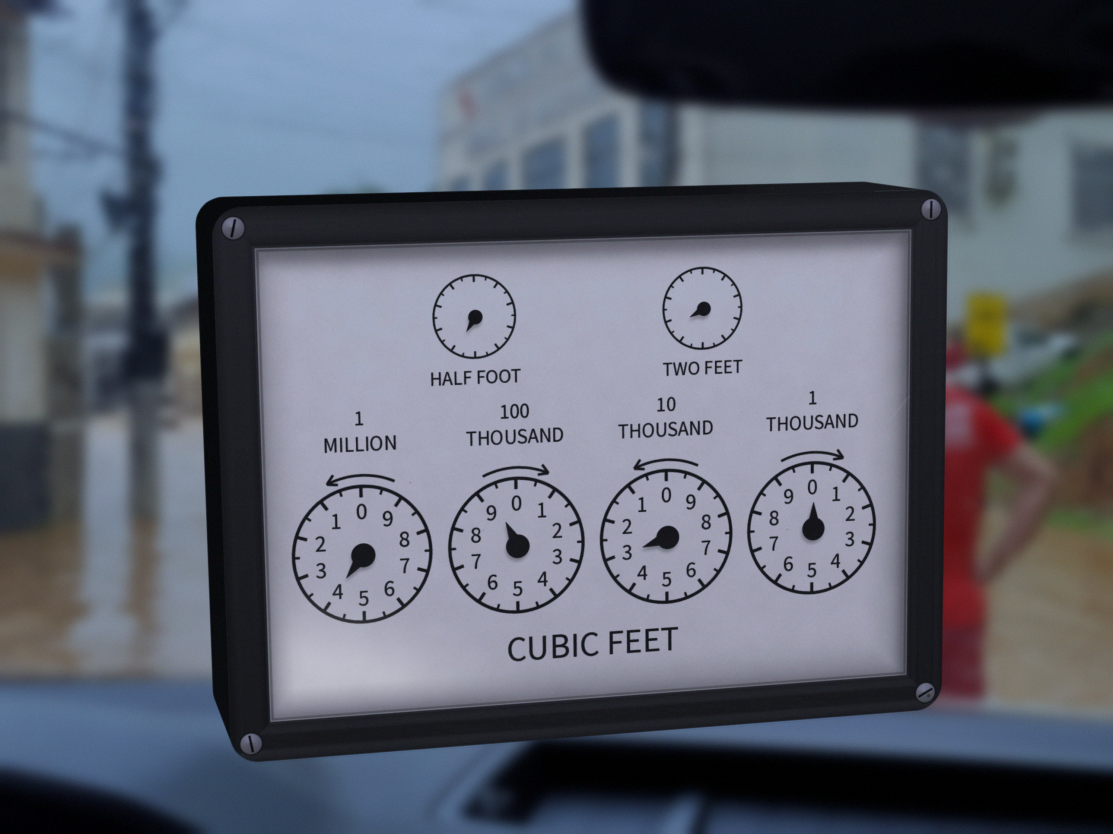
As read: 393000ft³
